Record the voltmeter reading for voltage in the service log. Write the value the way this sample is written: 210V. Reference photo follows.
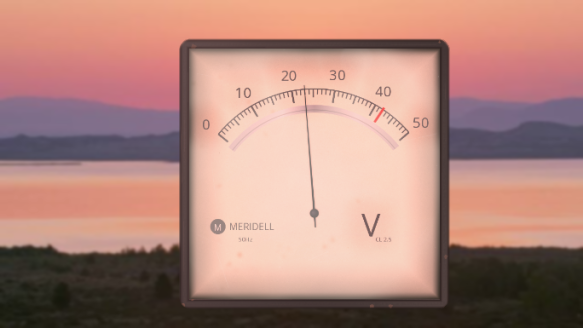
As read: 23V
